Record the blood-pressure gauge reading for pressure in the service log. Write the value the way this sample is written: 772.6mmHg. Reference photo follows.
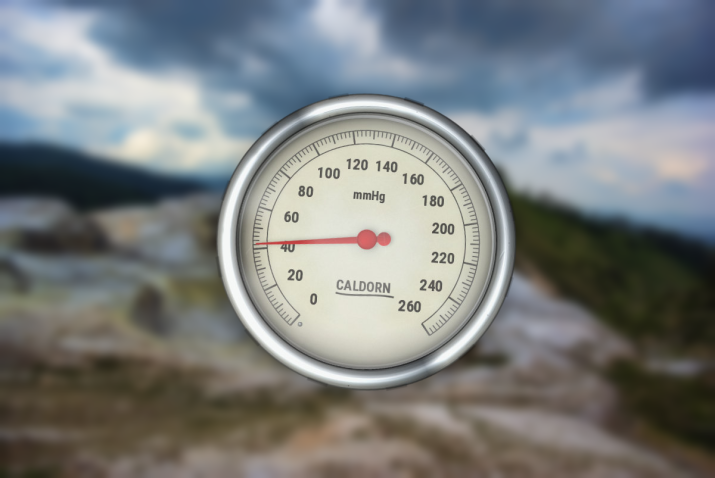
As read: 42mmHg
